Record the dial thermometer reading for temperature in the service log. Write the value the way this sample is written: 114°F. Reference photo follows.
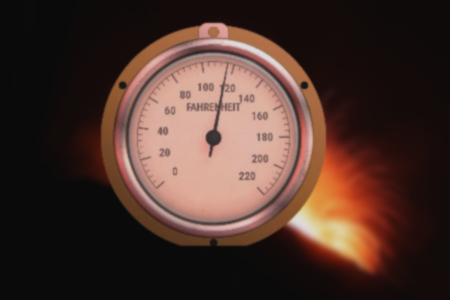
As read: 116°F
